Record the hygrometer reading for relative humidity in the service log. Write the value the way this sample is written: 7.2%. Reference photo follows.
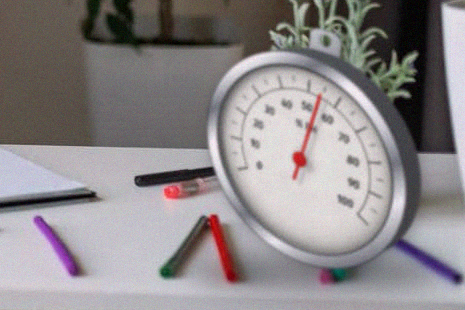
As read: 55%
